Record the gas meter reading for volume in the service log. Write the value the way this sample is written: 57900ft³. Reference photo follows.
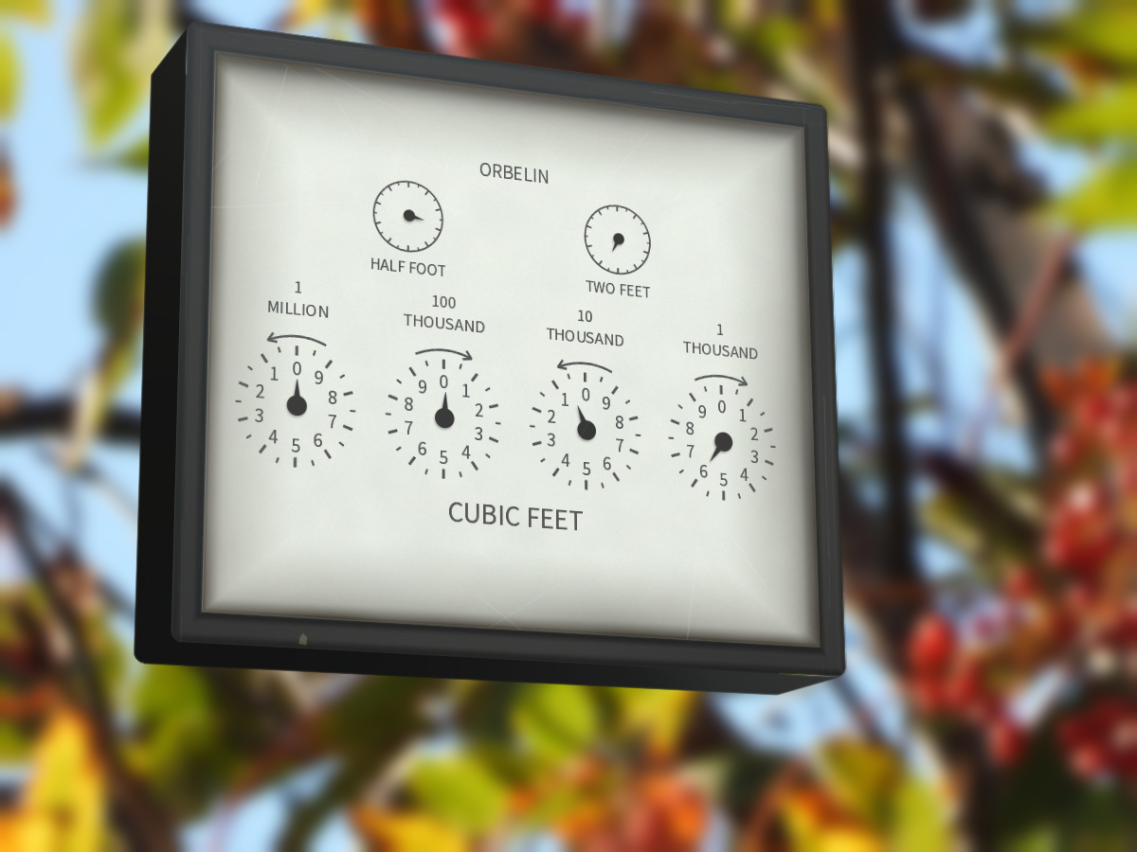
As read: 600ft³
